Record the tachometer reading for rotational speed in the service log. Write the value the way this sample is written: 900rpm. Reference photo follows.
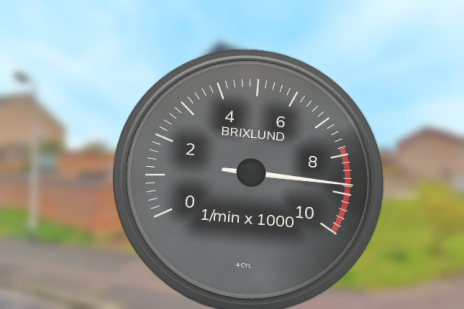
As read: 8800rpm
